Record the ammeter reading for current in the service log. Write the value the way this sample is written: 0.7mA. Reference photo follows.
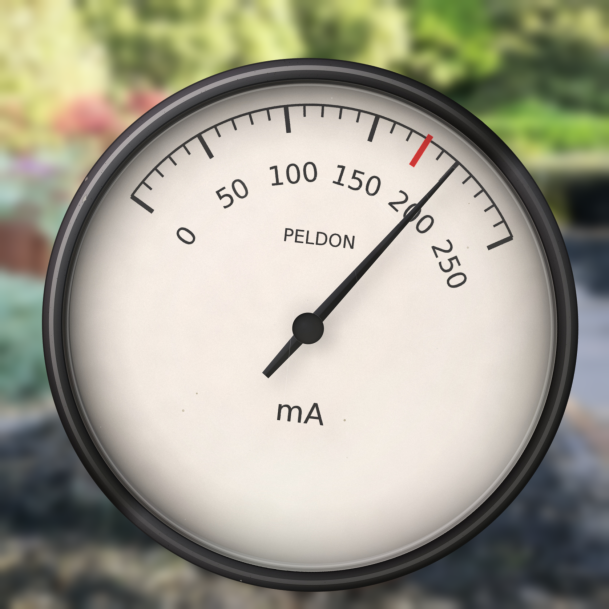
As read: 200mA
